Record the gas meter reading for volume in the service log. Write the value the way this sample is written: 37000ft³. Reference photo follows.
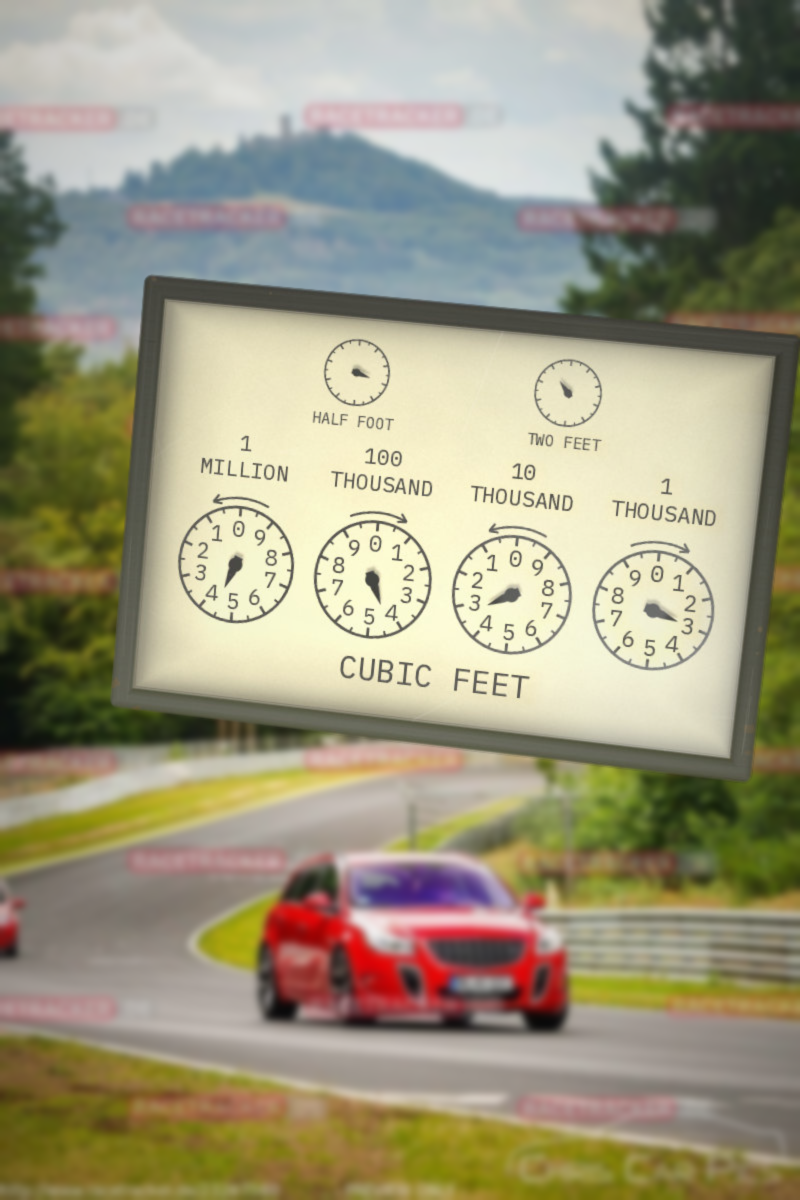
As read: 443300ft³
